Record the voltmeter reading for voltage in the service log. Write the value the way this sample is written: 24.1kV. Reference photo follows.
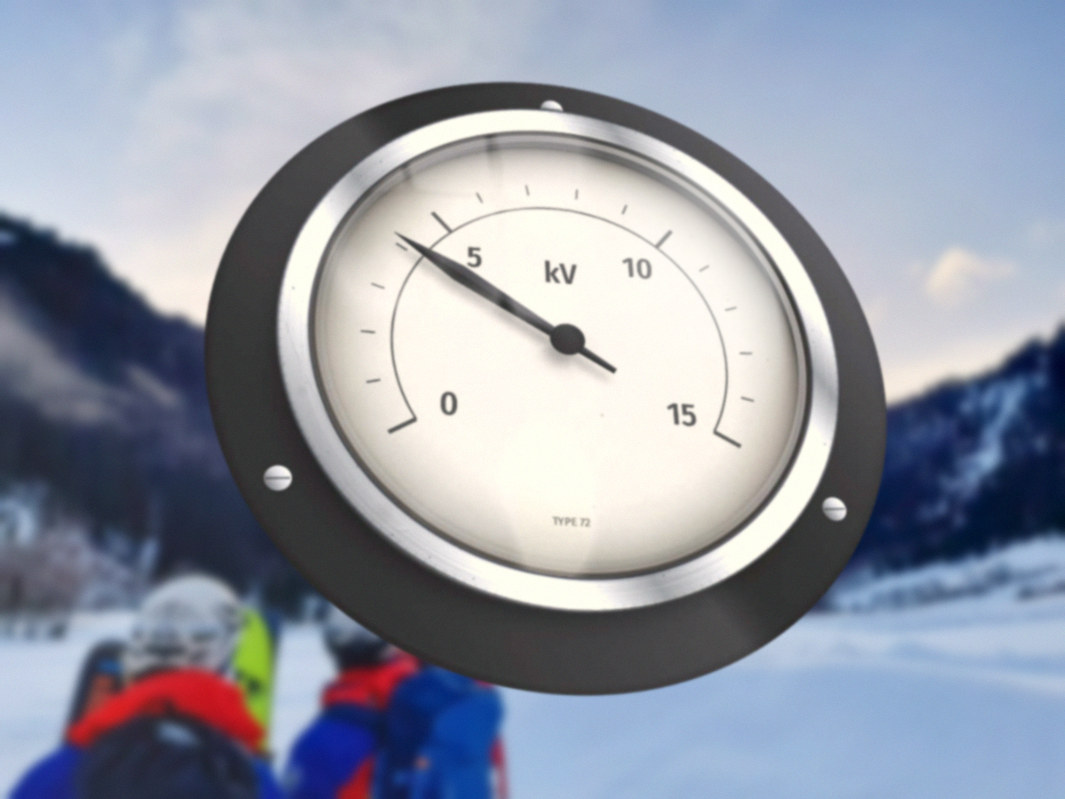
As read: 4kV
